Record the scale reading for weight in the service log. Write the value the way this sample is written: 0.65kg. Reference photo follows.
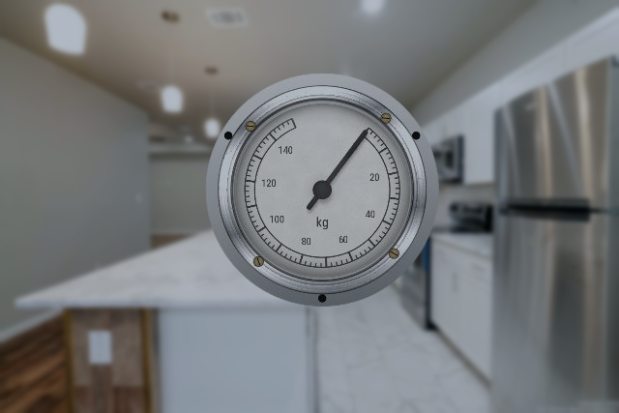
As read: 0kg
